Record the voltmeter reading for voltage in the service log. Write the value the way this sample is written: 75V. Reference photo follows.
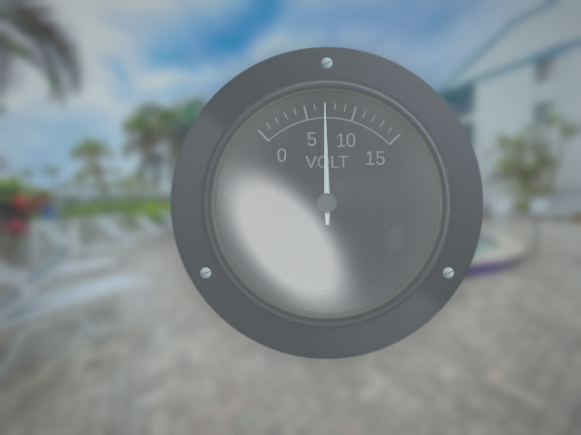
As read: 7V
